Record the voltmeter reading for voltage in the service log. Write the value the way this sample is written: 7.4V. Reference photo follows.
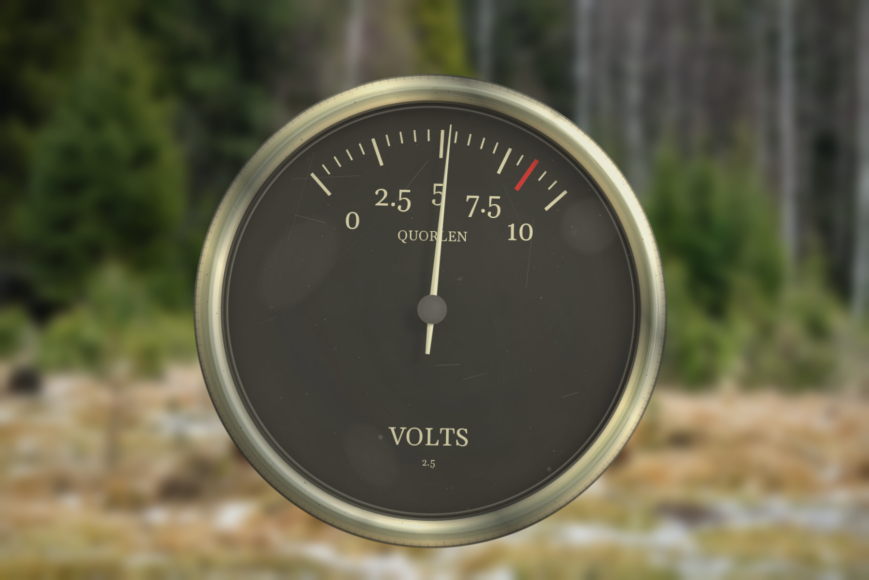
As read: 5.25V
